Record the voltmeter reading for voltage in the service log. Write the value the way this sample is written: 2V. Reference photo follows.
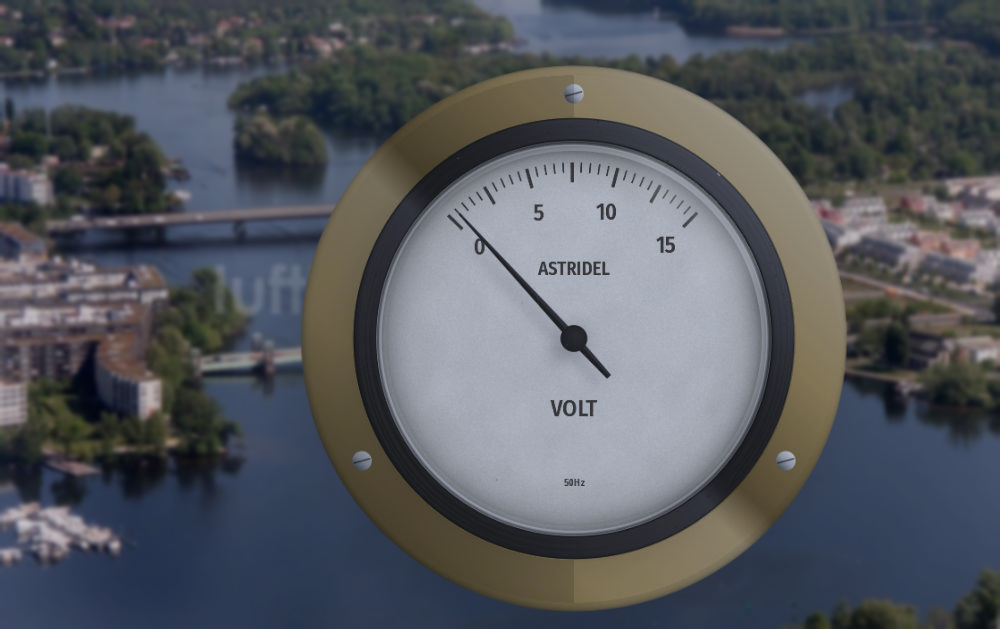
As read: 0.5V
